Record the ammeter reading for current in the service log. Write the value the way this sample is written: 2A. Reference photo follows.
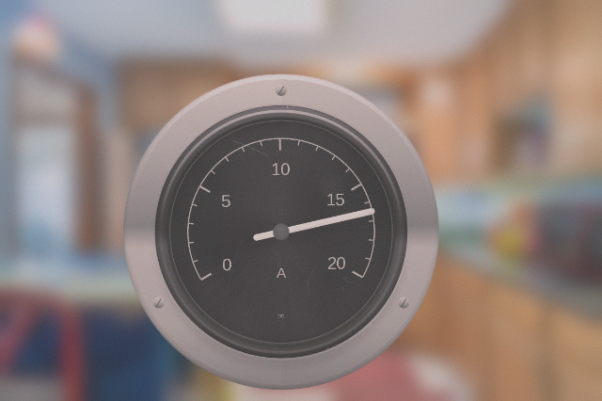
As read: 16.5A
